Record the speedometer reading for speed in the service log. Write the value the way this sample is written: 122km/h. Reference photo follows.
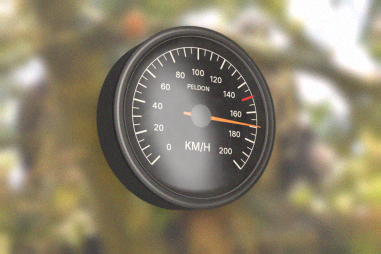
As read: 170km/h
